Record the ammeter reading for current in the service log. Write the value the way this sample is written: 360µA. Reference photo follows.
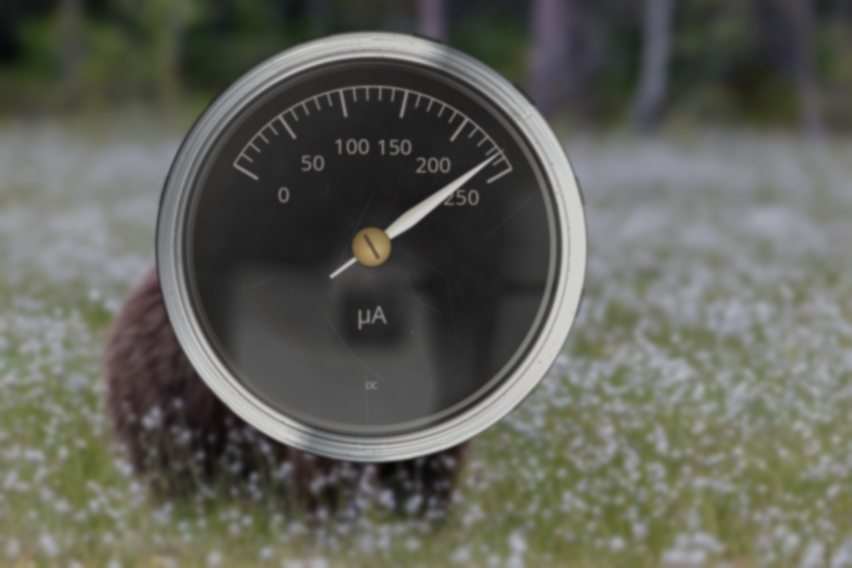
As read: 235µA
